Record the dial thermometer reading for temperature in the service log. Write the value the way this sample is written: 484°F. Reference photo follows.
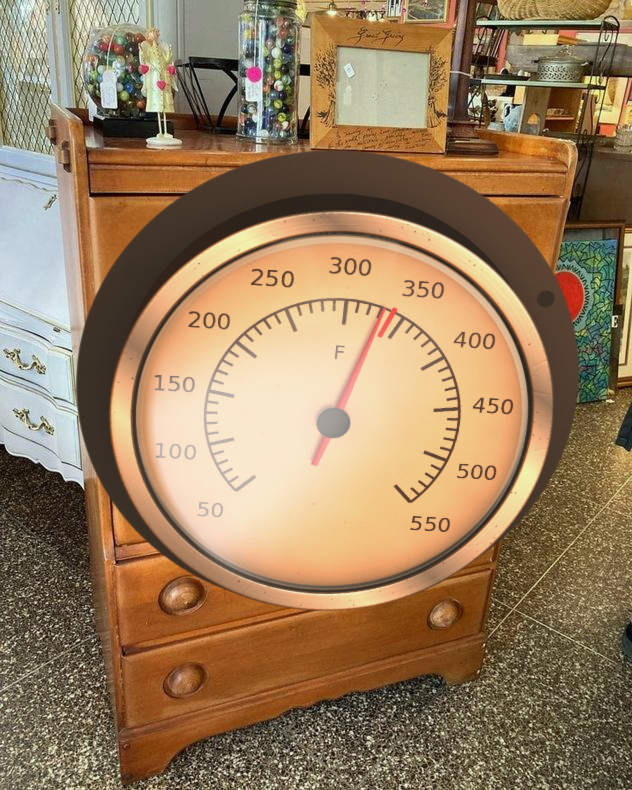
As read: 330°F
